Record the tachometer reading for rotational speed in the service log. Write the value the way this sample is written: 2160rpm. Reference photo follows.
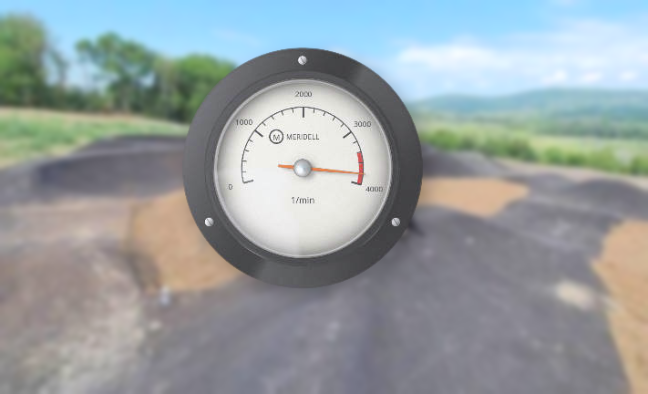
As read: 3800rpm
